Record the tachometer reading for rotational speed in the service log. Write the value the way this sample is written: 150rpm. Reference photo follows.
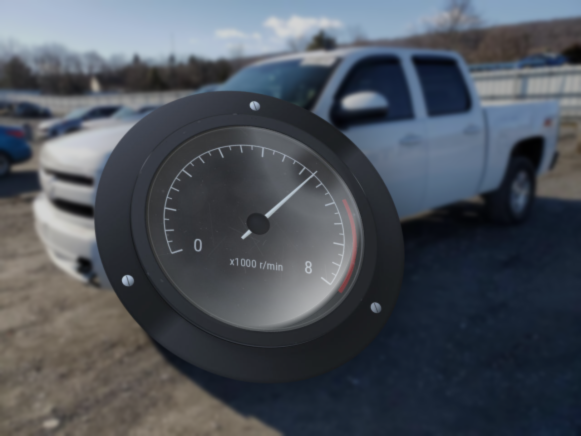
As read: 5250rpm
